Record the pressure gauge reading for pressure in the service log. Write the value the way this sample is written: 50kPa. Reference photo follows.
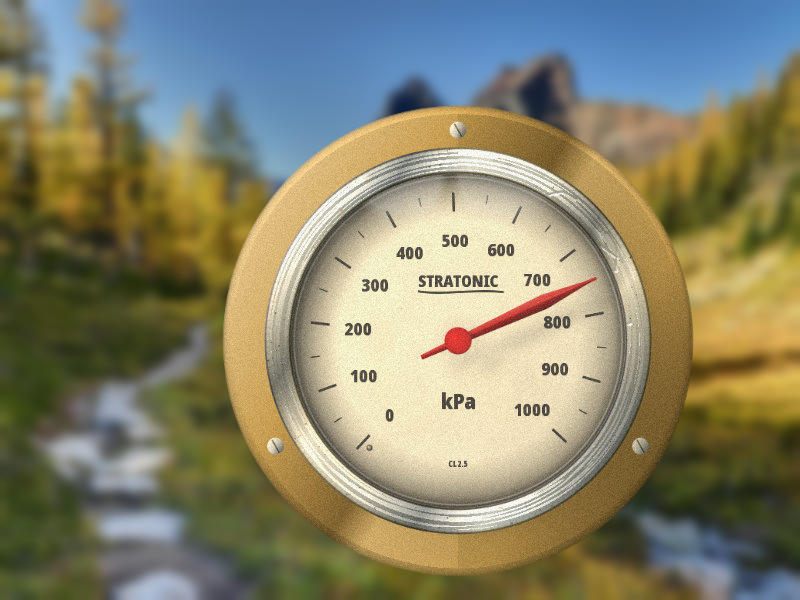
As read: 750kPa
